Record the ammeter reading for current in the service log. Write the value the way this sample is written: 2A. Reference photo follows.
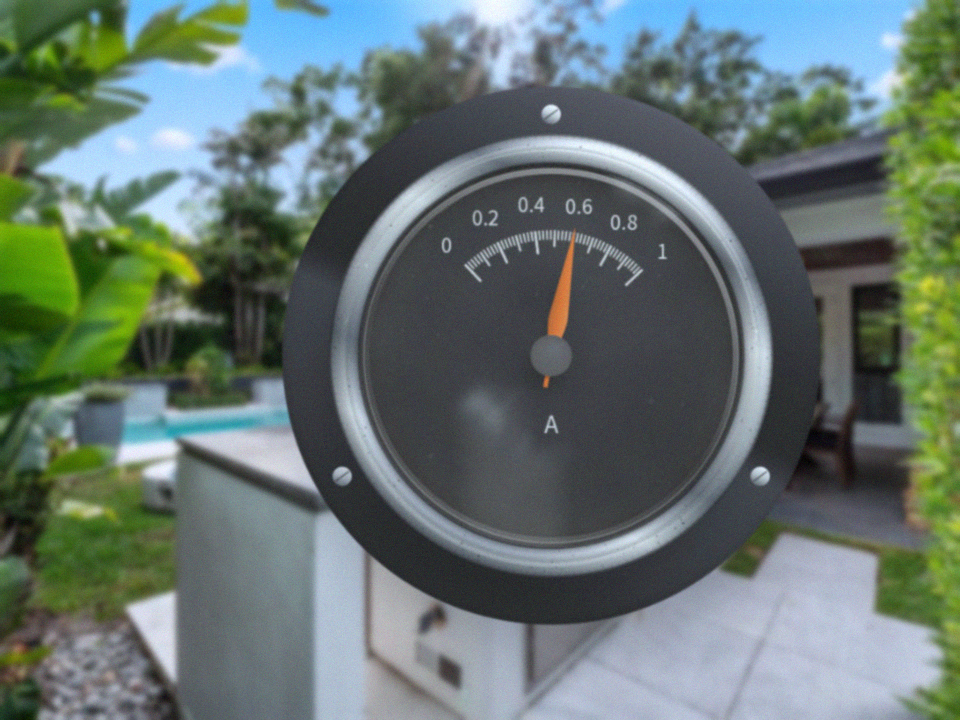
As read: 0.6A
